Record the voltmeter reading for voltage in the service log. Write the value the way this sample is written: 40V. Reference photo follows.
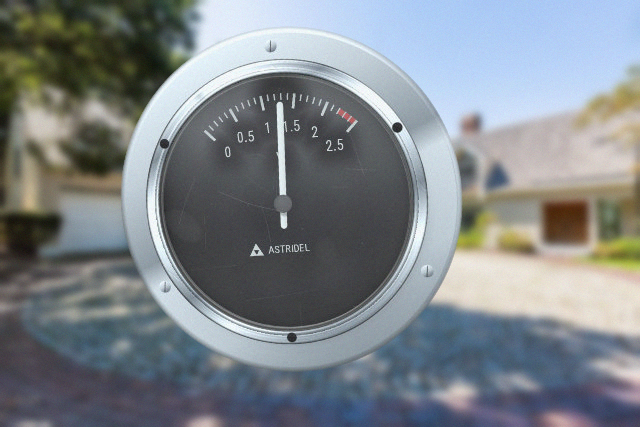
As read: 1.3V
